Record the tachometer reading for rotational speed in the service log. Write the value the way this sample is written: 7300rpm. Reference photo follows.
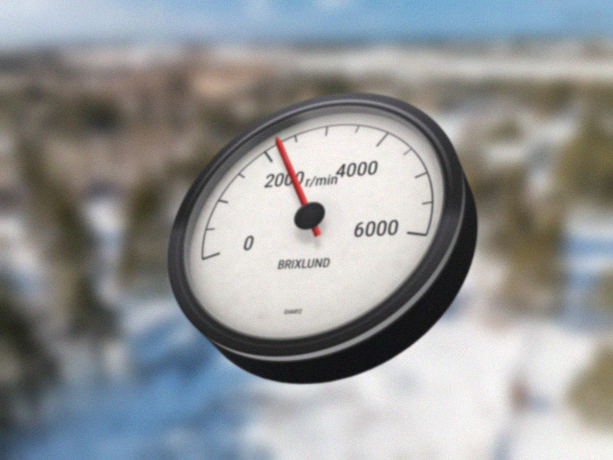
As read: 2250rpm
